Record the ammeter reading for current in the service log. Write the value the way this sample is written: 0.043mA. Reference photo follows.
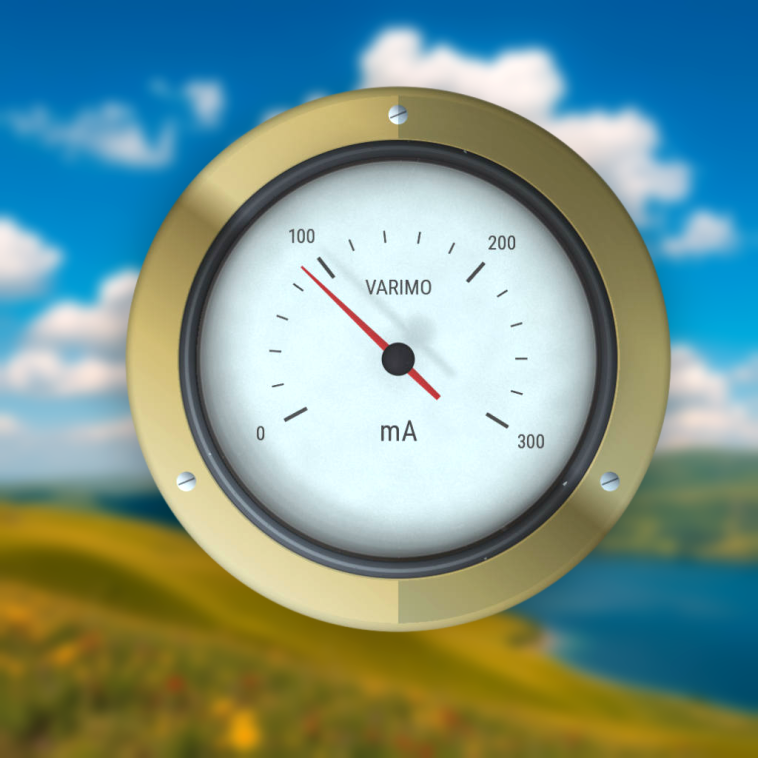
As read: 90mA
